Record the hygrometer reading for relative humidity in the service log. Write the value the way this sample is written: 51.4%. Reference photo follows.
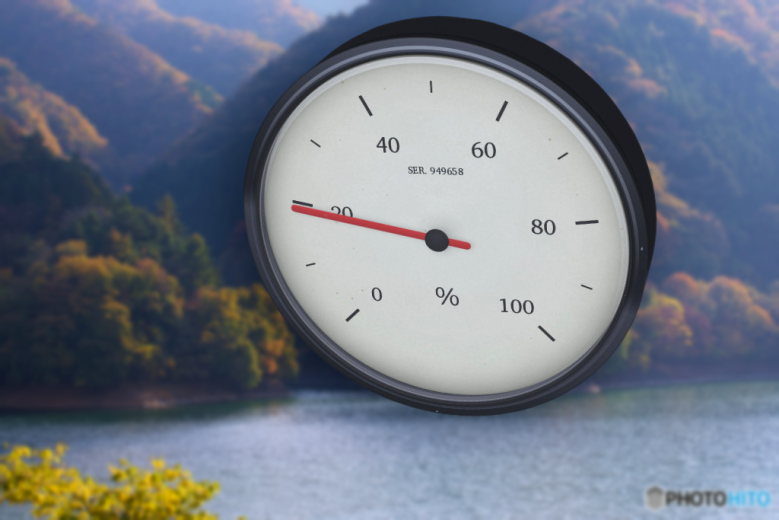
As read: 20%
